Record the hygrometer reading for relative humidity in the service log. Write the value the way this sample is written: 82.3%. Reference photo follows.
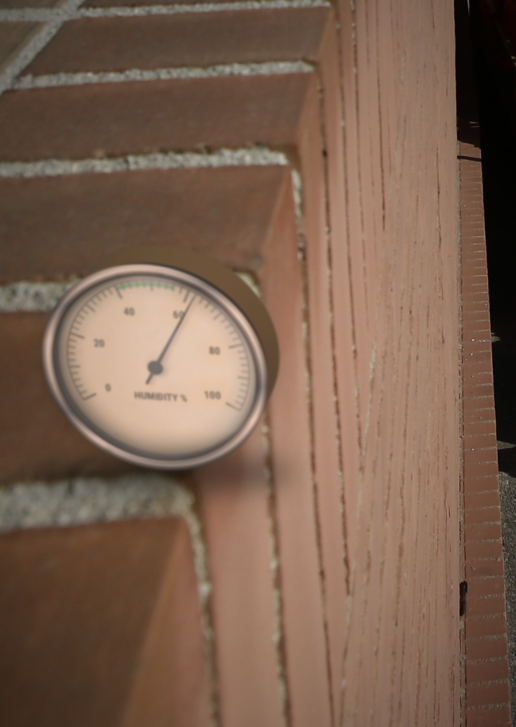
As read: 62%
